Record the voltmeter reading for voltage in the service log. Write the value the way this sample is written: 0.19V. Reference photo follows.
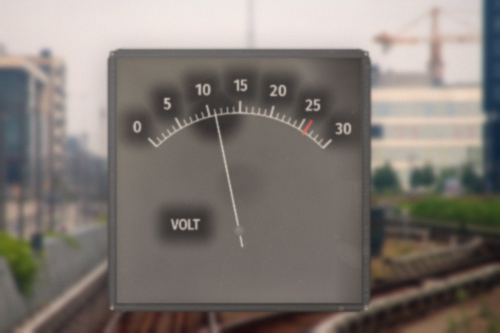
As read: 11V
